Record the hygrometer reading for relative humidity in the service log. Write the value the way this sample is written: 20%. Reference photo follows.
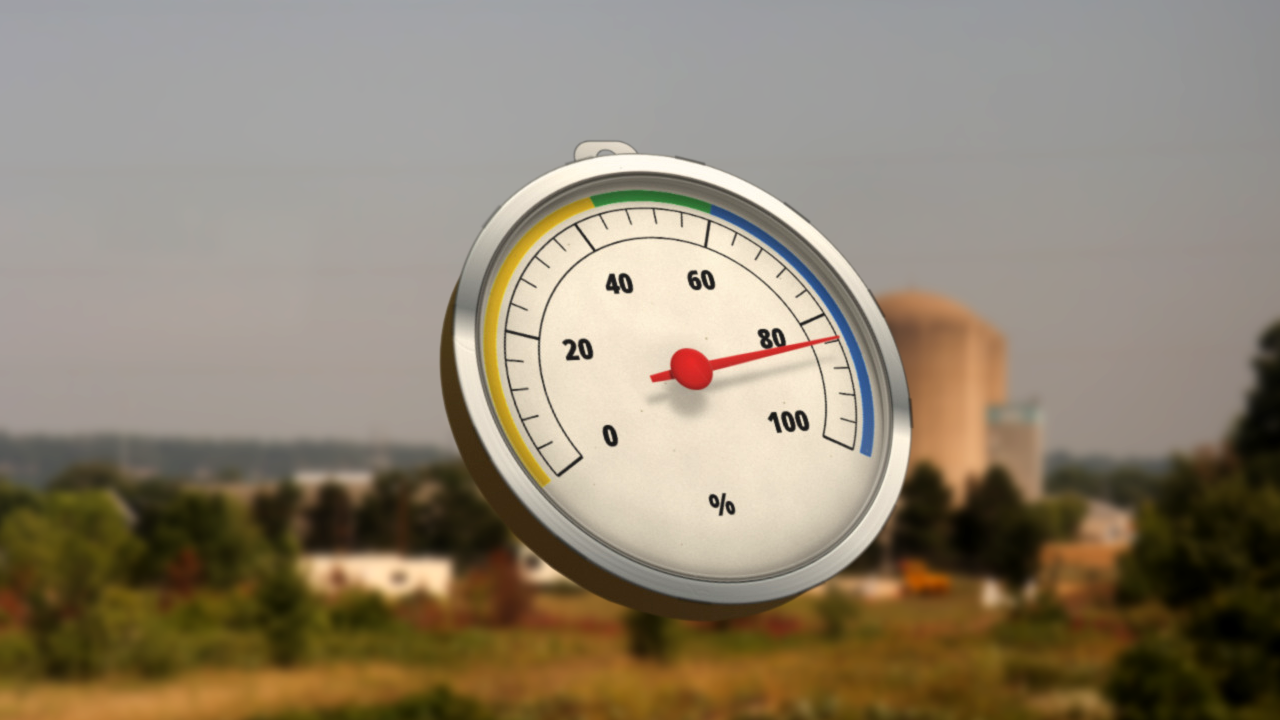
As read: 84%
